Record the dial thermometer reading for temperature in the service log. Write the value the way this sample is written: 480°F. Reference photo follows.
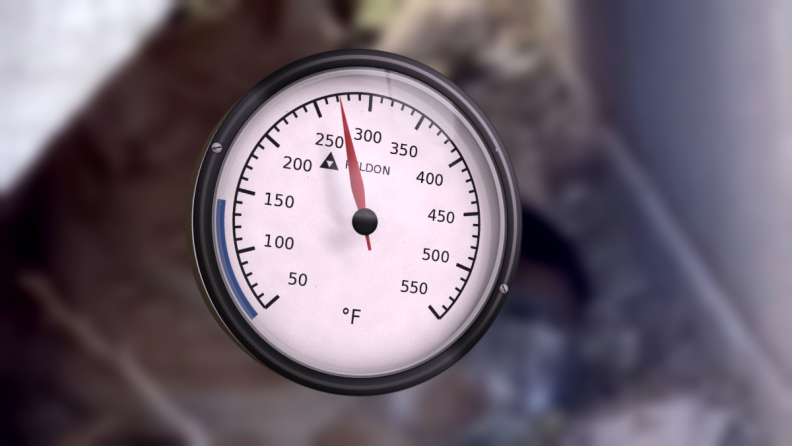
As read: 270°F
